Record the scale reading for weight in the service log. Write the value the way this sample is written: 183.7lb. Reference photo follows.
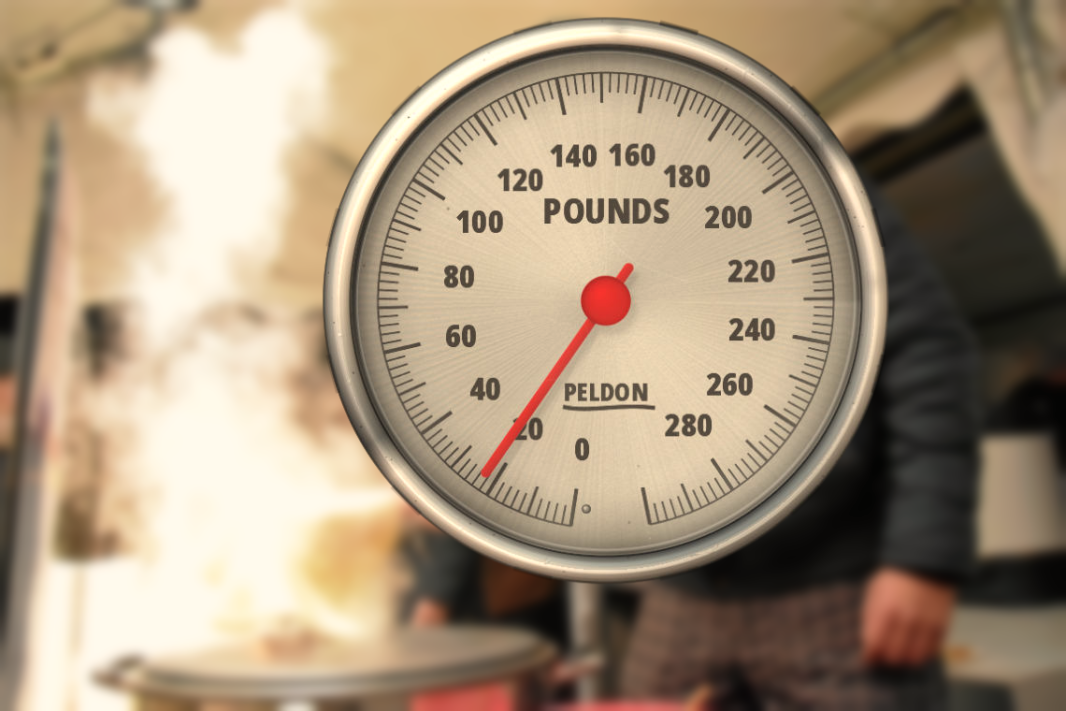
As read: 23lb
